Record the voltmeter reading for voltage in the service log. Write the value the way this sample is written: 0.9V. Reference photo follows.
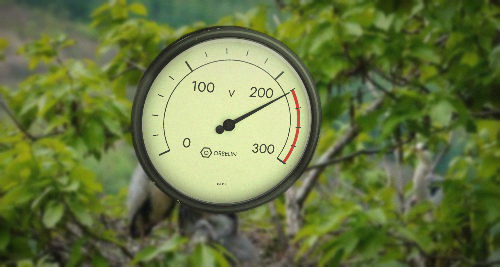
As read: 220V
